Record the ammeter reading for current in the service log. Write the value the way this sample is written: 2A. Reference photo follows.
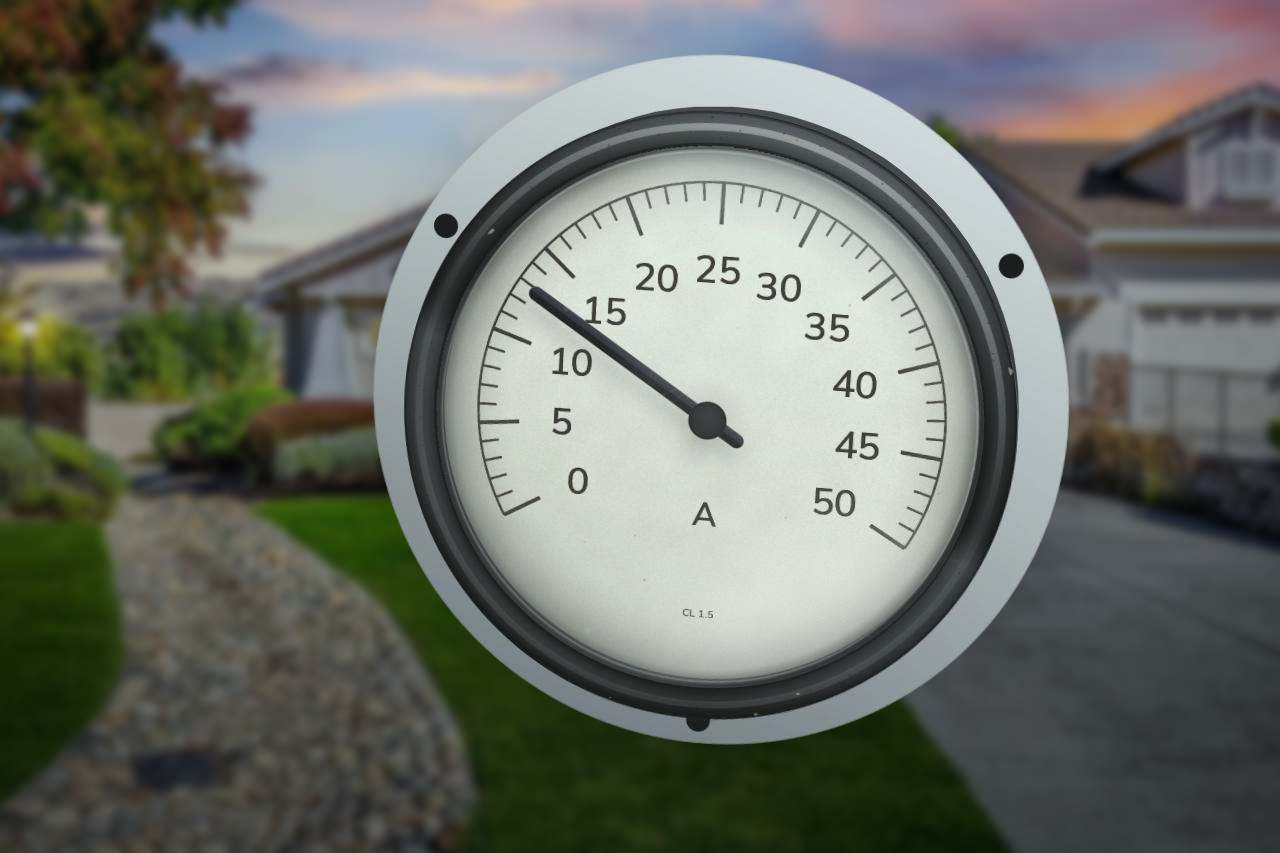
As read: 13A
